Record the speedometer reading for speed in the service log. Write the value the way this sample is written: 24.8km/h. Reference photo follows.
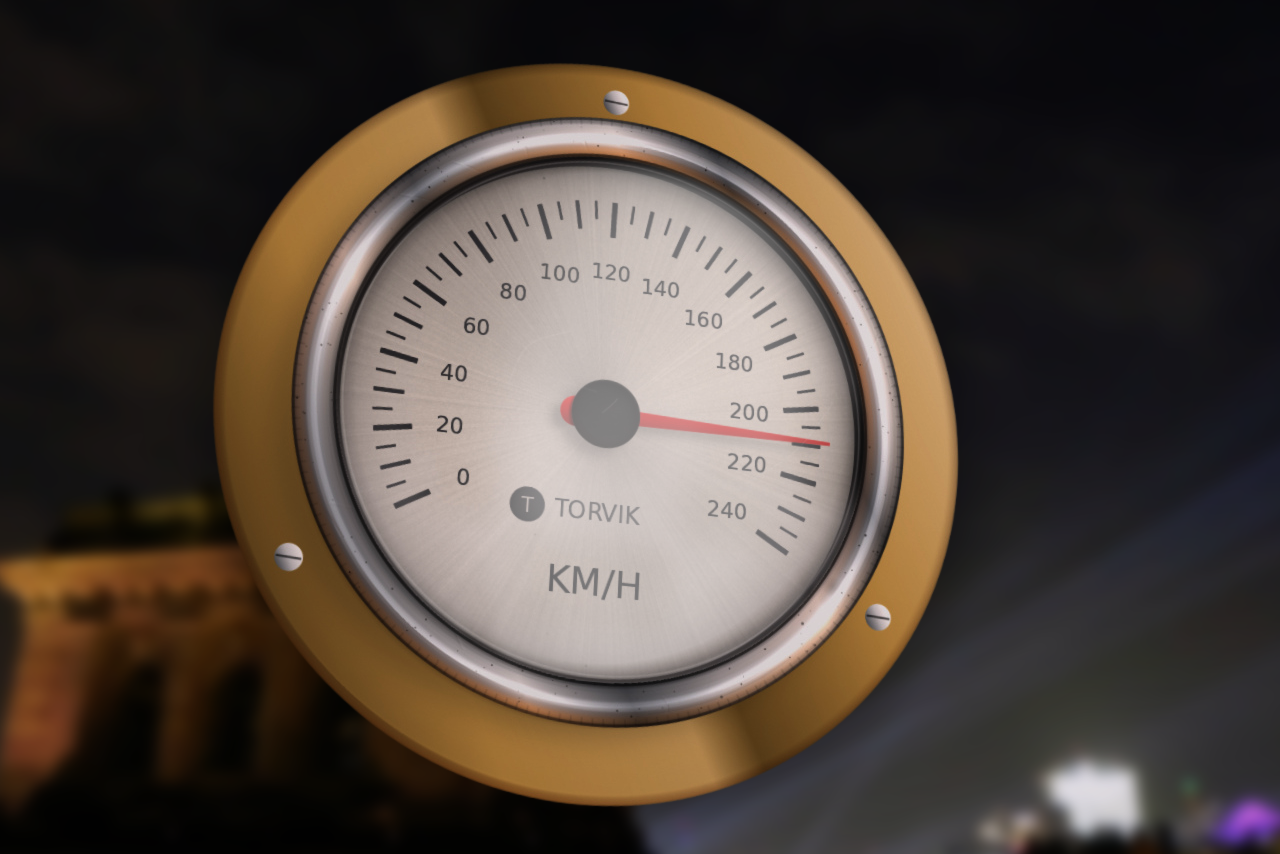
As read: 210km/h
